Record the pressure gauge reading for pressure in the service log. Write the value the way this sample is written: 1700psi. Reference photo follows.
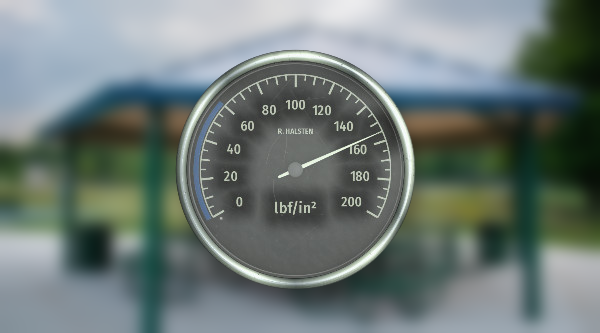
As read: 155psi
